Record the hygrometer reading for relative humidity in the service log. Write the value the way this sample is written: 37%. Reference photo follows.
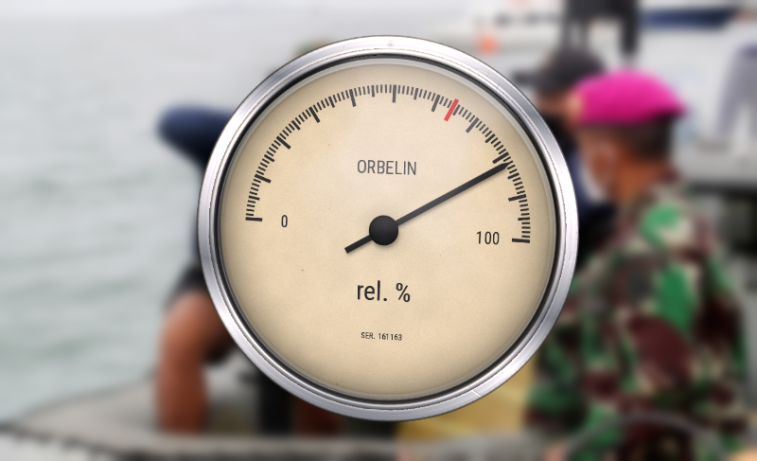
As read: 82%
